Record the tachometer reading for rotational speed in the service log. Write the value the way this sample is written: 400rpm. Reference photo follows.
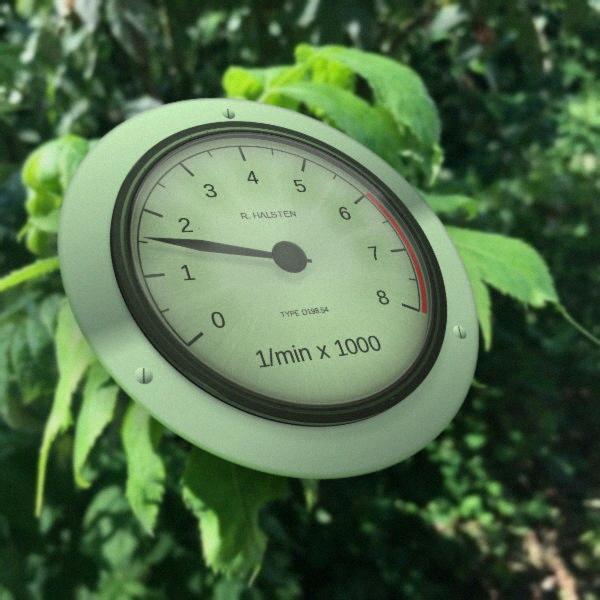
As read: 1500rpm
